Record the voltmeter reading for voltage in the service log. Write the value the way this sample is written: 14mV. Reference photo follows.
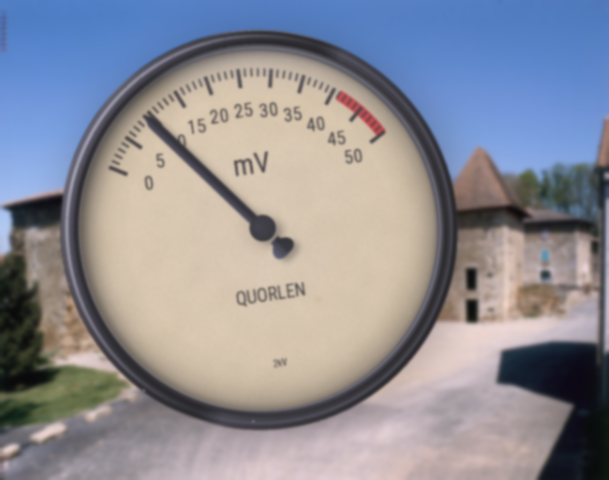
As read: 9mV
